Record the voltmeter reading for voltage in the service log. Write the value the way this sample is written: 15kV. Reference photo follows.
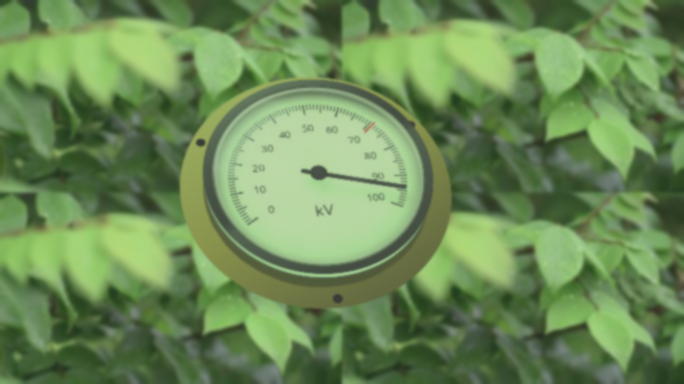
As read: 95kV
